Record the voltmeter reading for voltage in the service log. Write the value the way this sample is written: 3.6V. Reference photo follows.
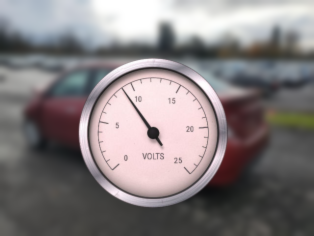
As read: 9V
